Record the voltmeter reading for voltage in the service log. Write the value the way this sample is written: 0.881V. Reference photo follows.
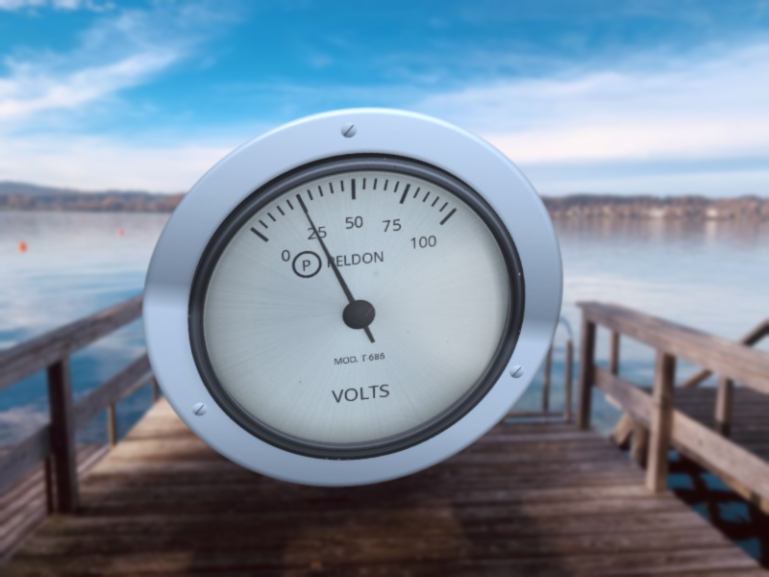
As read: 25V
